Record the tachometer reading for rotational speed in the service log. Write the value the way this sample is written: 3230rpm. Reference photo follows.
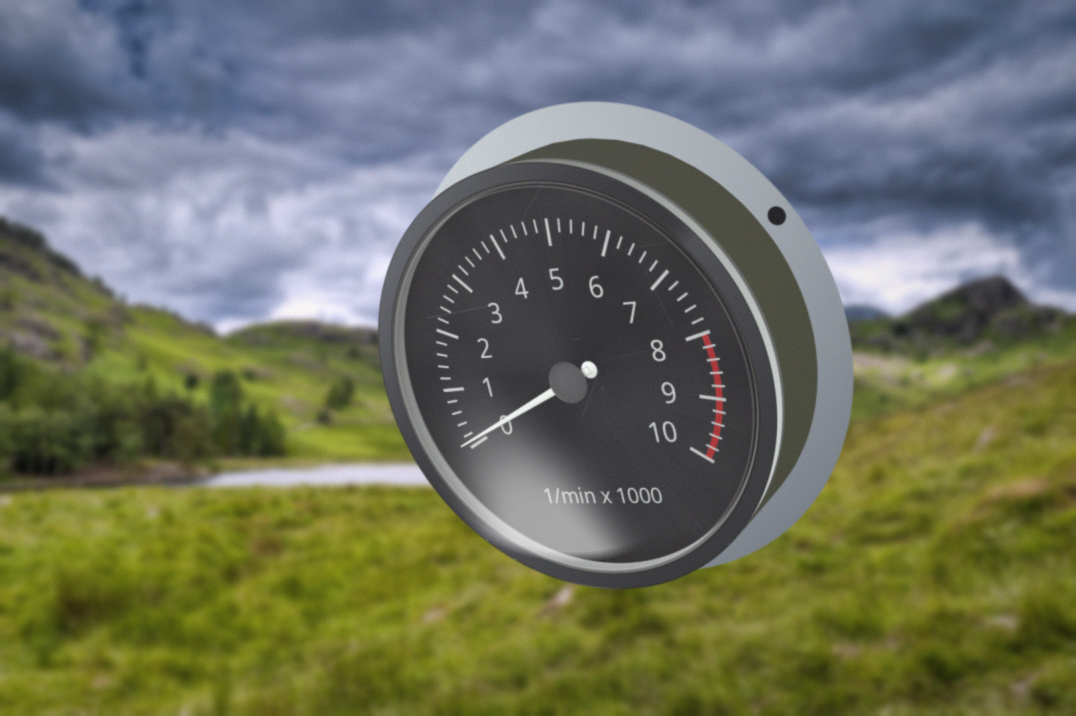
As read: 100rpm
